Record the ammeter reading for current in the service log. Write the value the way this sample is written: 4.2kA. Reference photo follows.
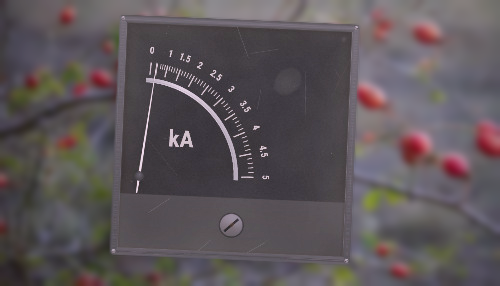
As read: 0.5kA
